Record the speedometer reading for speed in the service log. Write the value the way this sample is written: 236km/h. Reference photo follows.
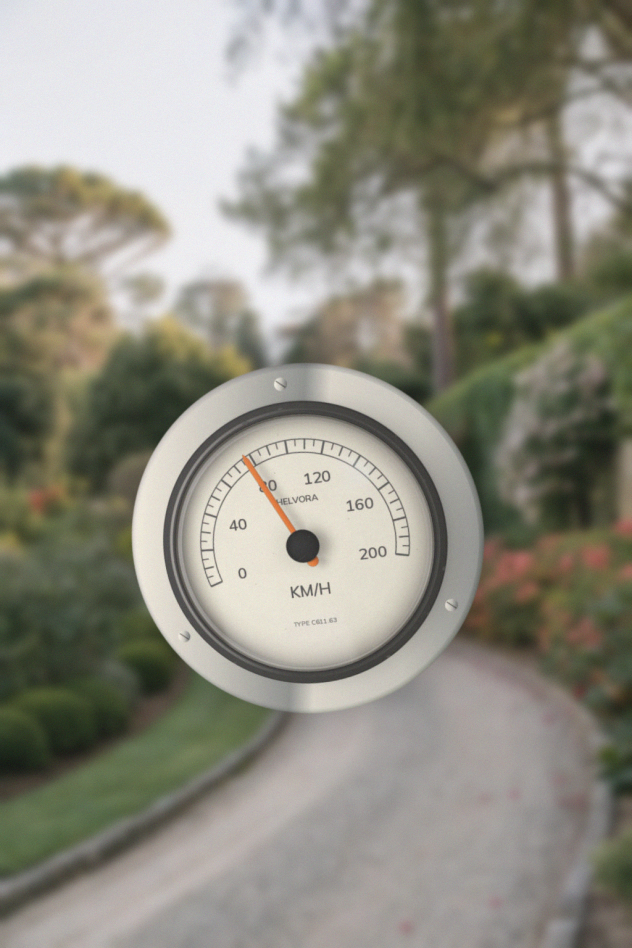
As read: 77.5km/h
